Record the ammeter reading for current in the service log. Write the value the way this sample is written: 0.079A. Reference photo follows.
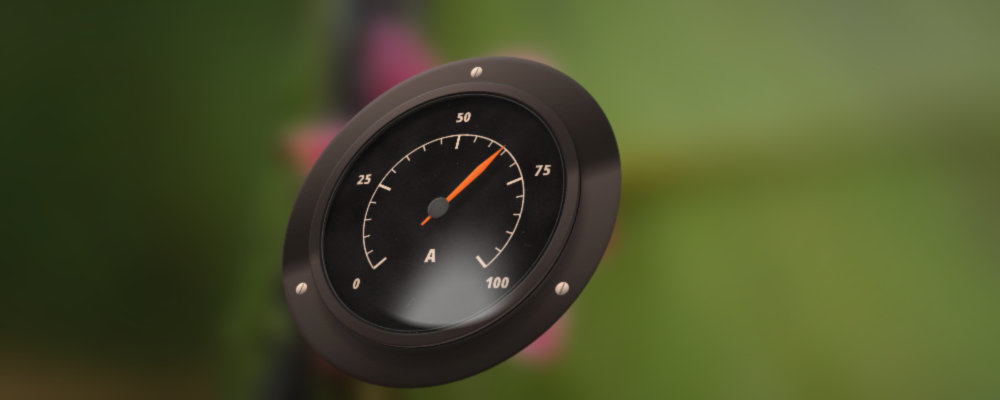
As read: 65A
